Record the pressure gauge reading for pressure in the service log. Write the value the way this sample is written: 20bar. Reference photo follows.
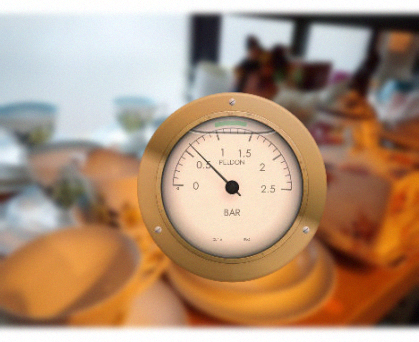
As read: 0.6bar
